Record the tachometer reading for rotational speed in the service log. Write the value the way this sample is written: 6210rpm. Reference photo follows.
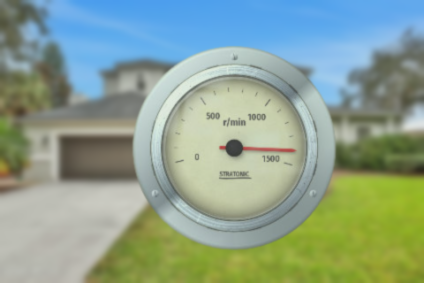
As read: 1400rpm
